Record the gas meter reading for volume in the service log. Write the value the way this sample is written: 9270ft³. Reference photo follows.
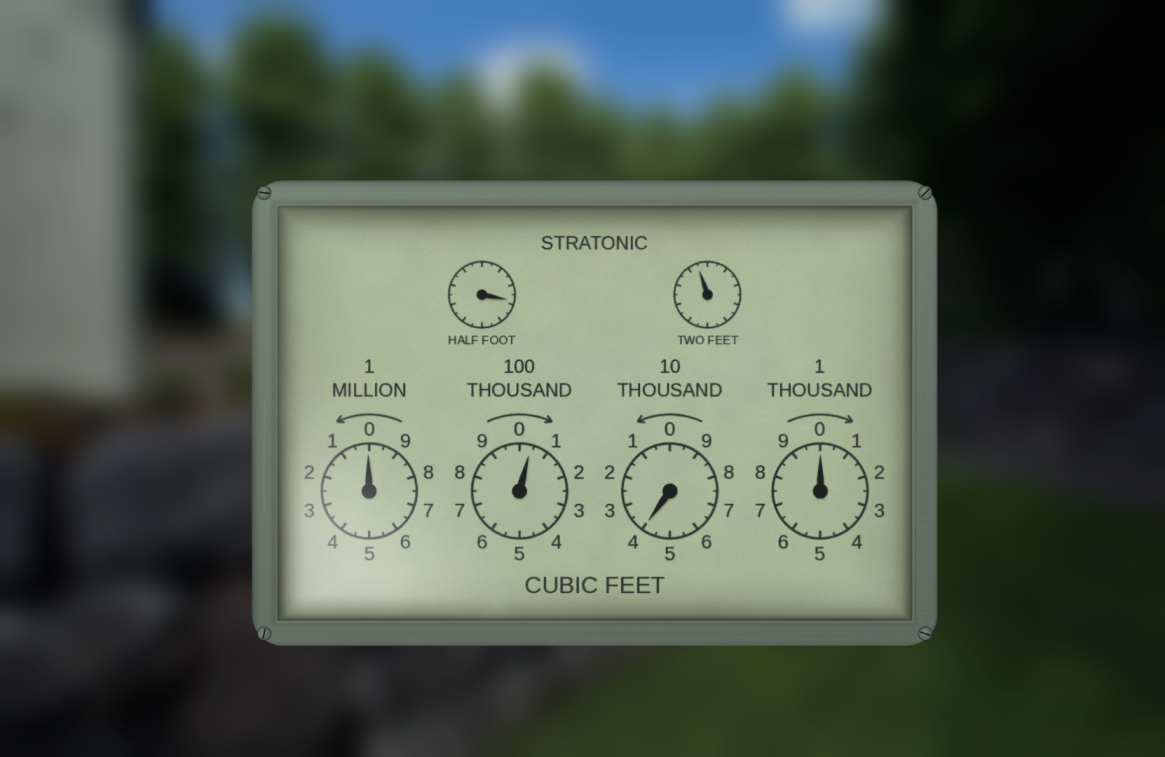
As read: 4000ft³
